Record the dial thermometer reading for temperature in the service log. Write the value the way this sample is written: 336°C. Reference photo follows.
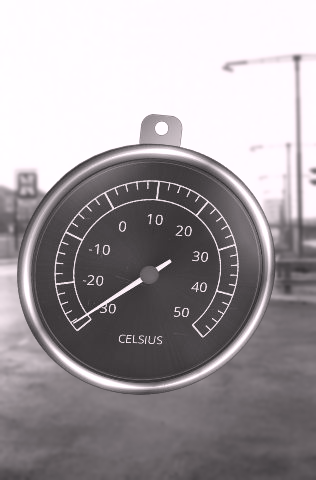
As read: -28°C
